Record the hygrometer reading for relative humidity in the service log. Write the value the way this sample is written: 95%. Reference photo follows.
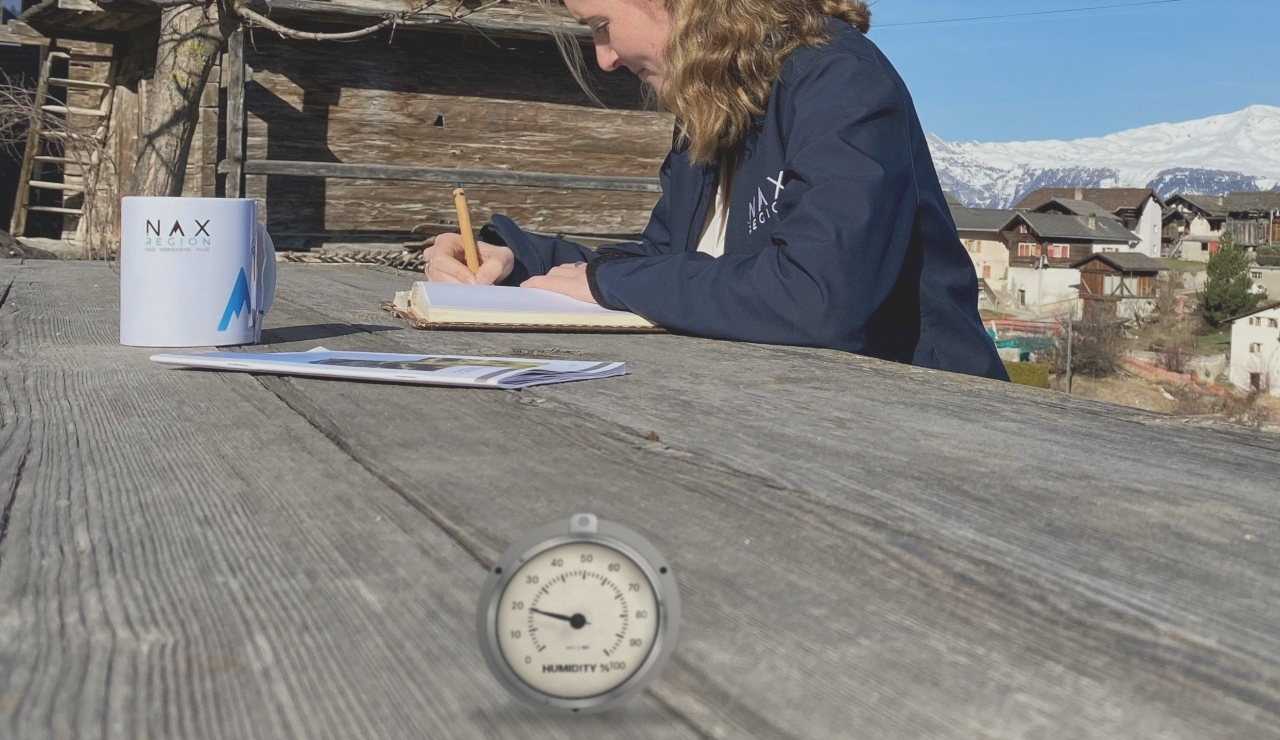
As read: 20%
